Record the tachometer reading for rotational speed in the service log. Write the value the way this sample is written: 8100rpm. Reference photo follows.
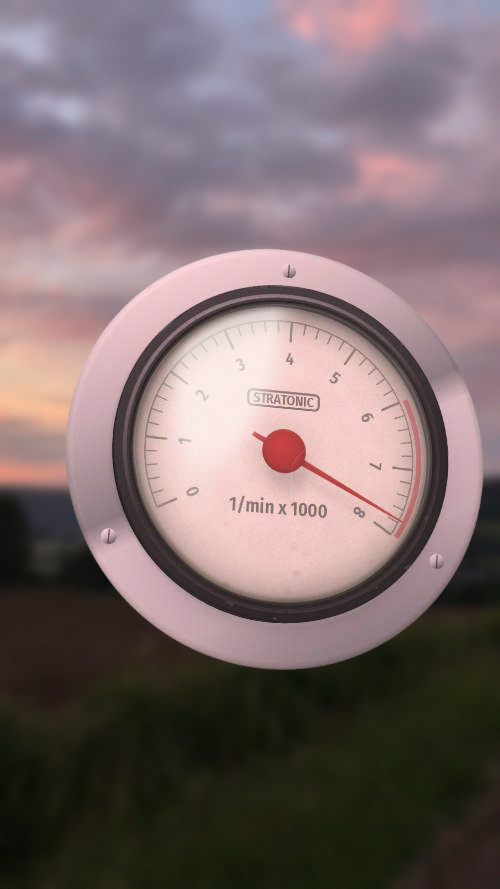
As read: 7800rpm
